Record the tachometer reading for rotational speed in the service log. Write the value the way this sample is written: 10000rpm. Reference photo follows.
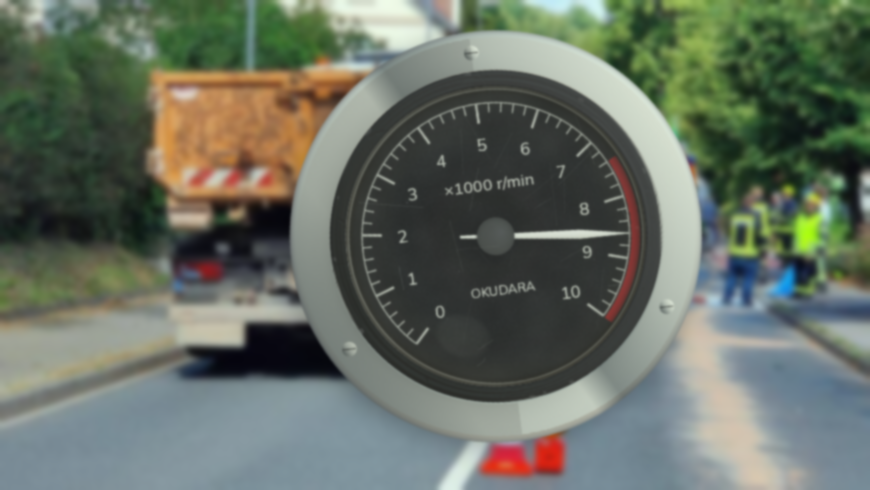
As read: 8600rpm
